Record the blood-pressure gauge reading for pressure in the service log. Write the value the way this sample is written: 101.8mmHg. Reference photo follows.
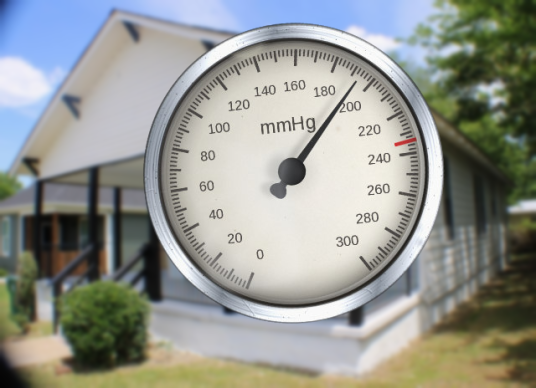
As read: 194mmHg
